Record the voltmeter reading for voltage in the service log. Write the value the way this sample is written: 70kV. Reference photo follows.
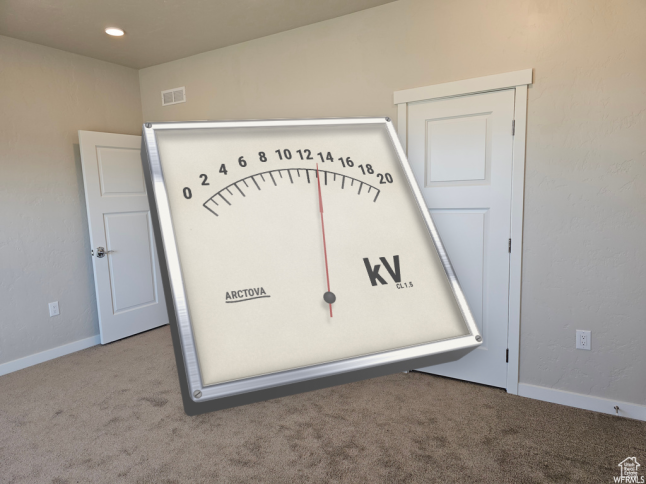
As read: 13kV
